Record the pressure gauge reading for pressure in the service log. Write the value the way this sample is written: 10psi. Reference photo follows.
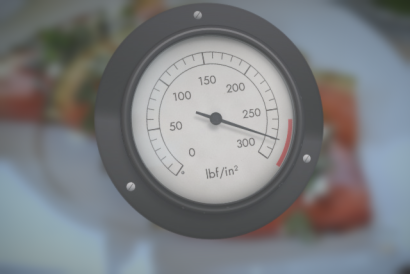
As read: 280psi
